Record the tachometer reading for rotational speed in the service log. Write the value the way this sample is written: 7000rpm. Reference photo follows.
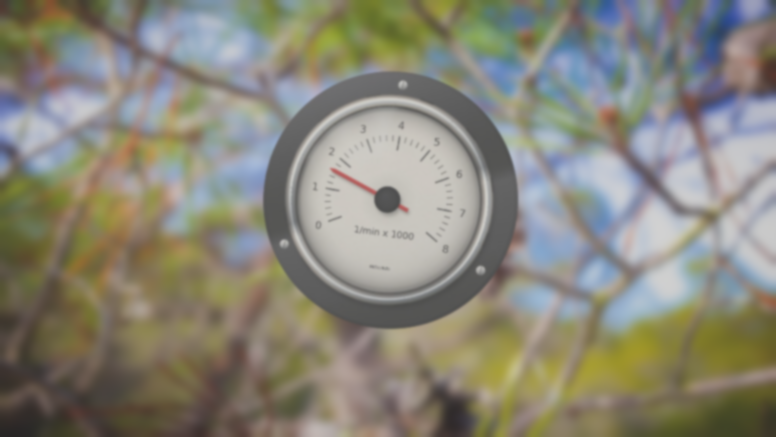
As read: 1600rpm
